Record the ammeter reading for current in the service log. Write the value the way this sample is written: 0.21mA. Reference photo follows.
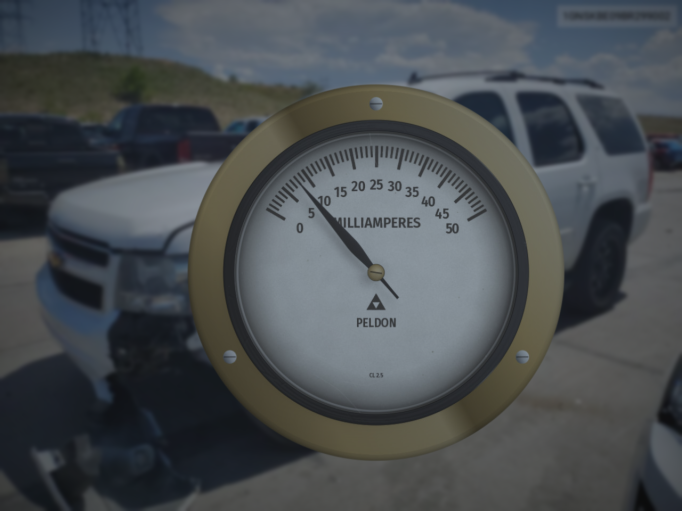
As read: 8mA
